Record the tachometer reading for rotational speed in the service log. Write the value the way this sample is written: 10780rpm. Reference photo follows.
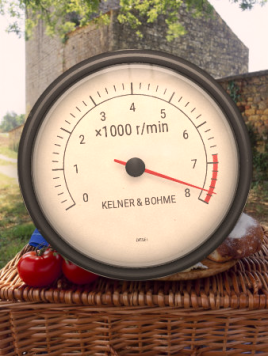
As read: 7700rpm
